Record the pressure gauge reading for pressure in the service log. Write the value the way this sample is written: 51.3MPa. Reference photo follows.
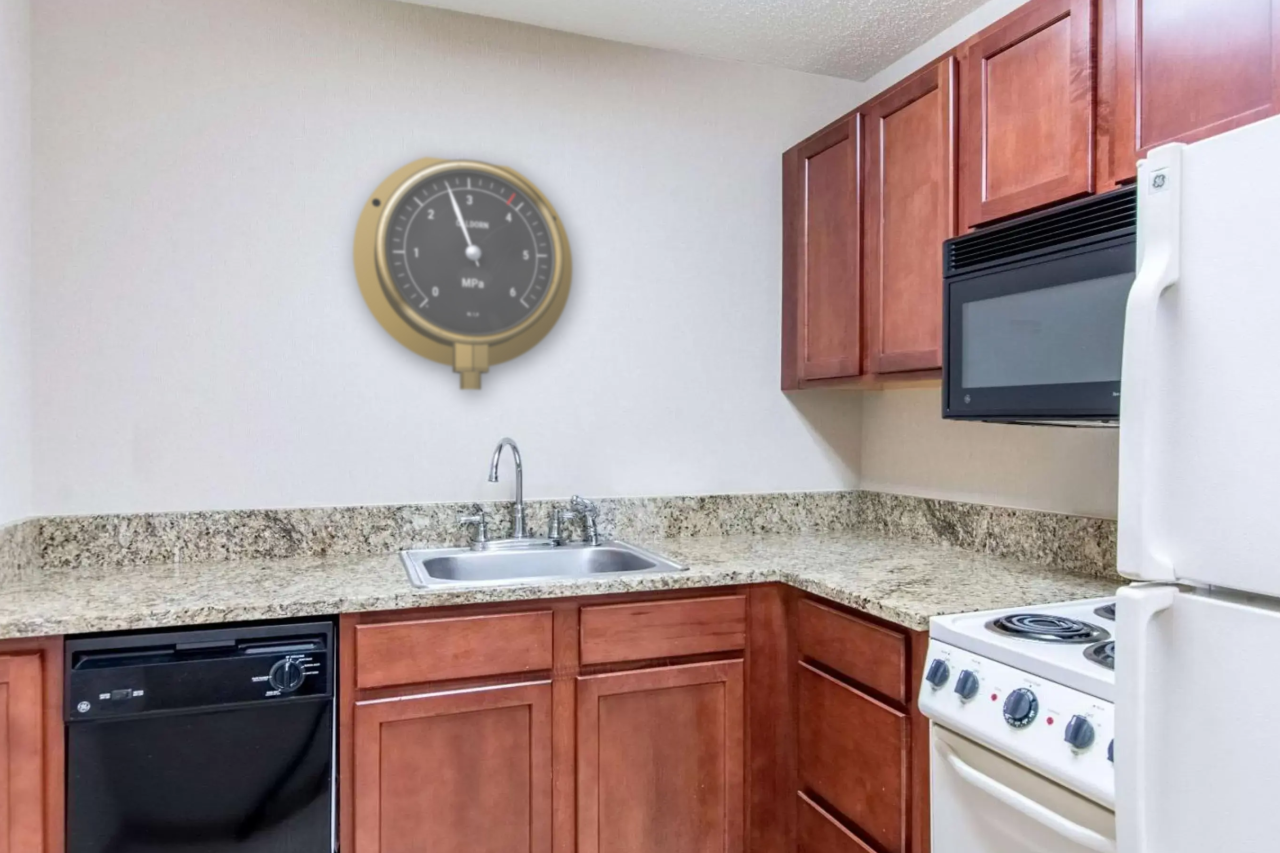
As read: 2.6MPa
